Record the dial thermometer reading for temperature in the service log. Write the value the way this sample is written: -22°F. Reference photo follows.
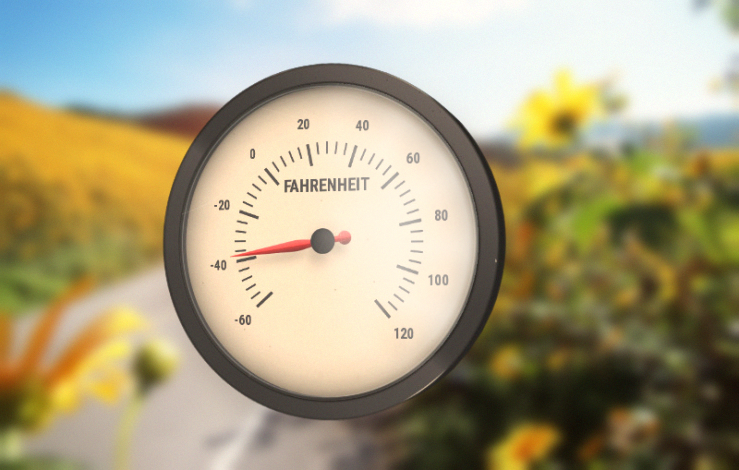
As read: -38°F
